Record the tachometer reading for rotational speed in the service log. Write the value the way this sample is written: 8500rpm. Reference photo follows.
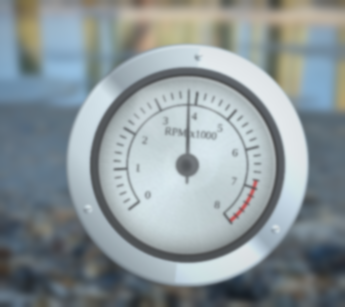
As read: 3800rpm
